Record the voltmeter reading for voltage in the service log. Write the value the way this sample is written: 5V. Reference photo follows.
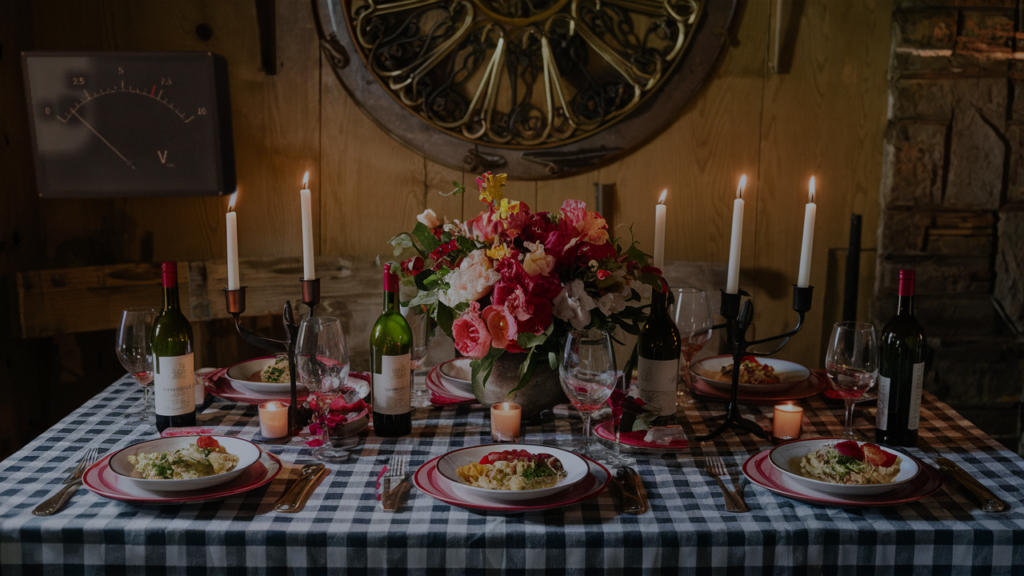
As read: 1V
